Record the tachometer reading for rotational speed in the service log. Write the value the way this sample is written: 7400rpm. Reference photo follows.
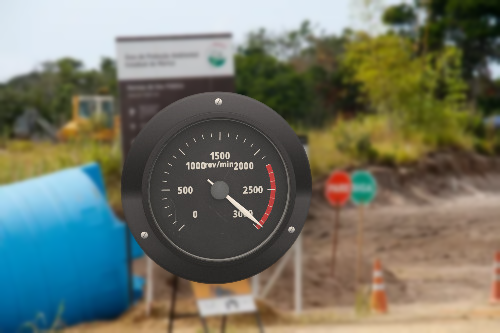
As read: 2950rpm
